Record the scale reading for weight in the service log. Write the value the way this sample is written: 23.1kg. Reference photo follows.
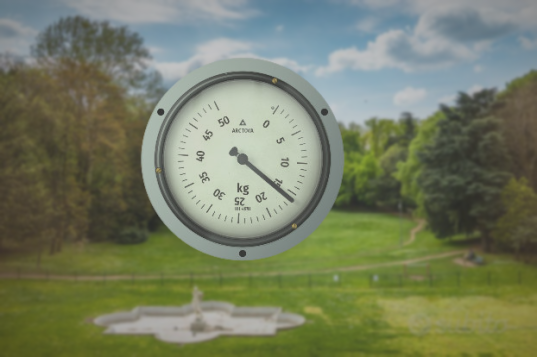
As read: 16kg
